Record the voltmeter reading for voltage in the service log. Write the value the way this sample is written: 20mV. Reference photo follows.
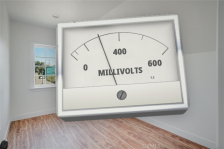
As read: 300mV
